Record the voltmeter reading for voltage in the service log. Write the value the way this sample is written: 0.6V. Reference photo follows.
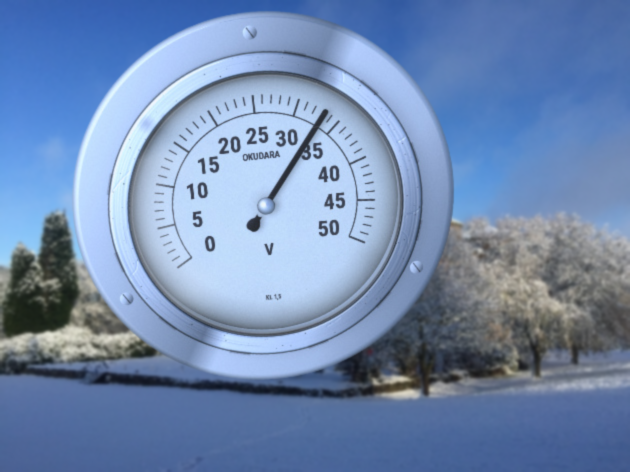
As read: 33V
